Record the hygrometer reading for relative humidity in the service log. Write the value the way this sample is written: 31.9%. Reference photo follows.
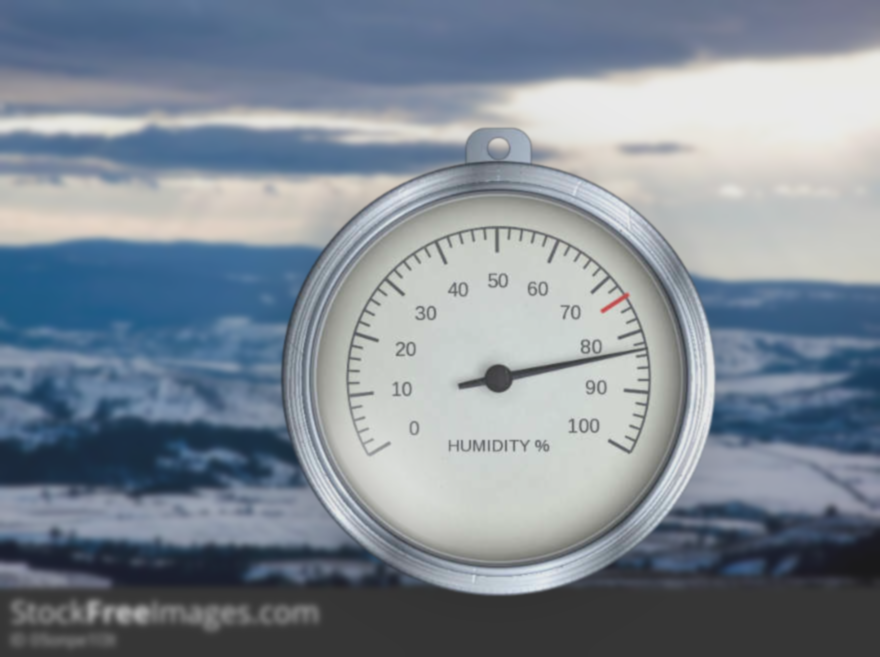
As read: 83%
